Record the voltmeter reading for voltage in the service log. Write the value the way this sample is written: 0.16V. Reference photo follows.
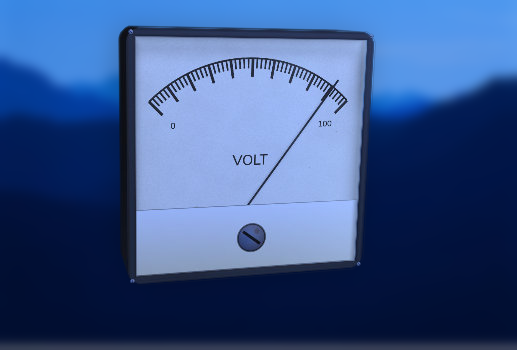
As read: 90V
